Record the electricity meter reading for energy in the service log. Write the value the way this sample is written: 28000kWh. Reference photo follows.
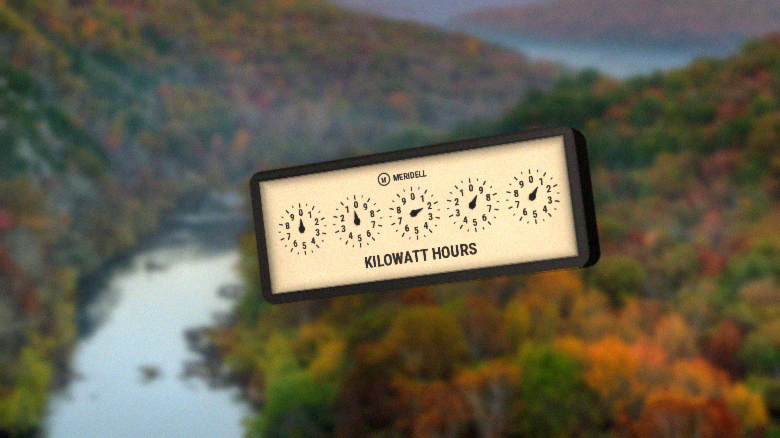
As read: 191kWh
